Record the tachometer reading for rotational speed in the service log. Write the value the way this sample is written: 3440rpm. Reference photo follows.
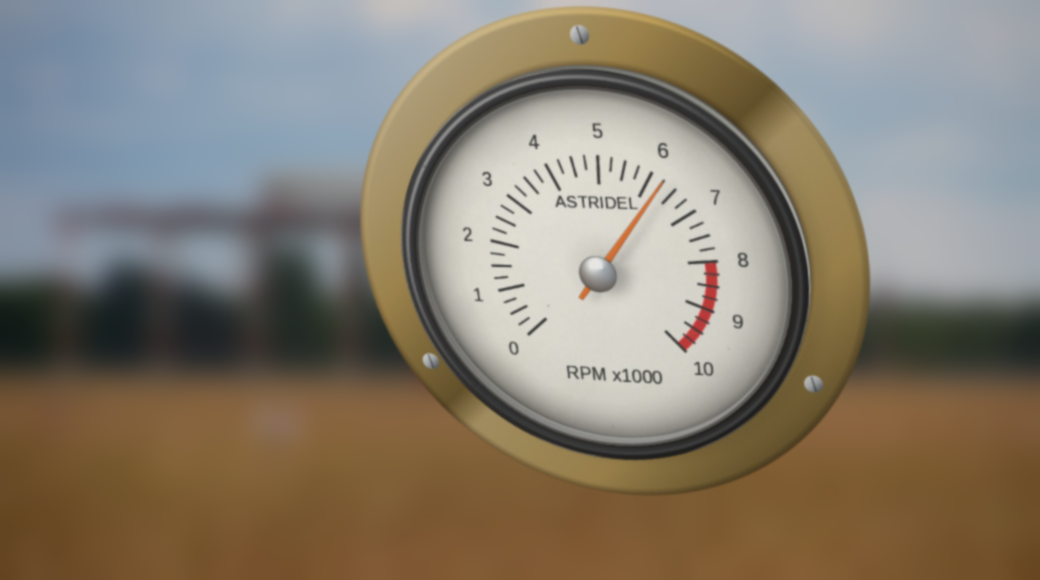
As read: 6250rpm
